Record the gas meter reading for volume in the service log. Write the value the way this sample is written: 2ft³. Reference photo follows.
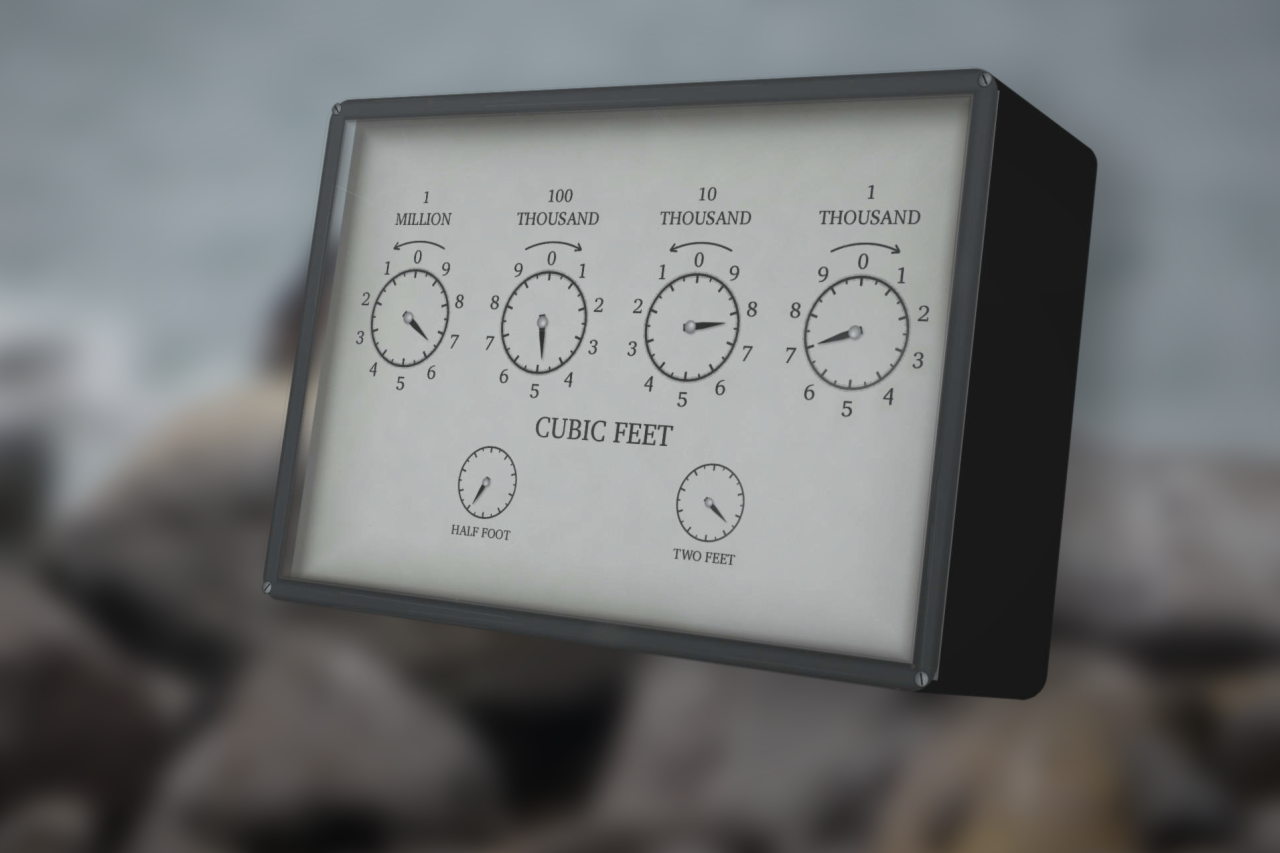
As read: 647700ft³
